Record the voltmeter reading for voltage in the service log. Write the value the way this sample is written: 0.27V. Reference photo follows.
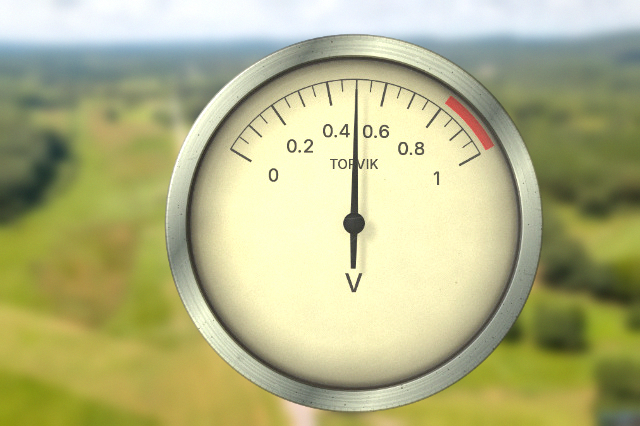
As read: 0.5V
